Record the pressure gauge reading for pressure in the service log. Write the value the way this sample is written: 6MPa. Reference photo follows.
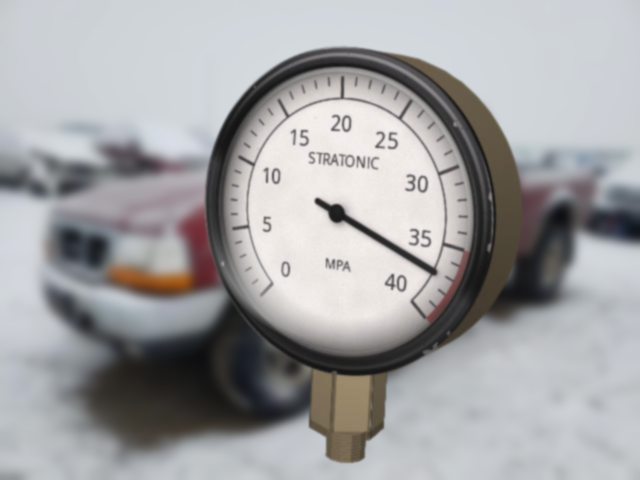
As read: 37MPa
